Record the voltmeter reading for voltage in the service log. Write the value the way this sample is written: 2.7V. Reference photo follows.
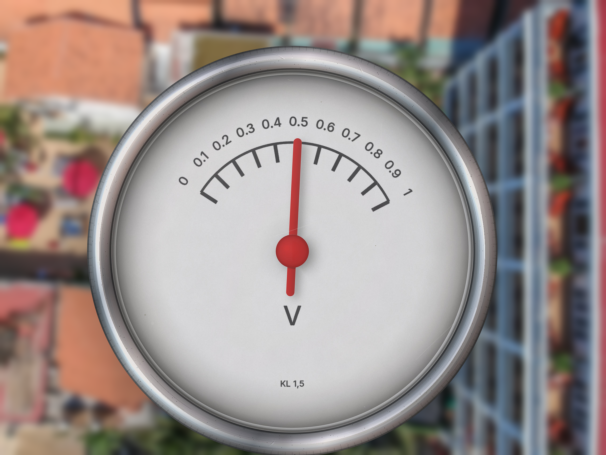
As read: 0.5V
